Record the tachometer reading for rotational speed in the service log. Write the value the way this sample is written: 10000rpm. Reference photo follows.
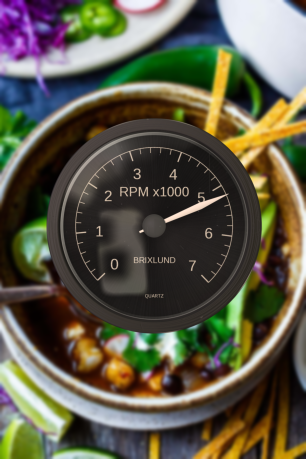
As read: 5200rpm
